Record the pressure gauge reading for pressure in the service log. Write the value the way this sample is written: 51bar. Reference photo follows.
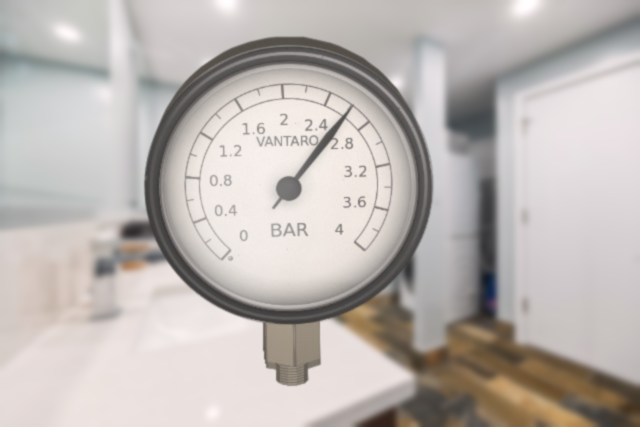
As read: 2.6bar
